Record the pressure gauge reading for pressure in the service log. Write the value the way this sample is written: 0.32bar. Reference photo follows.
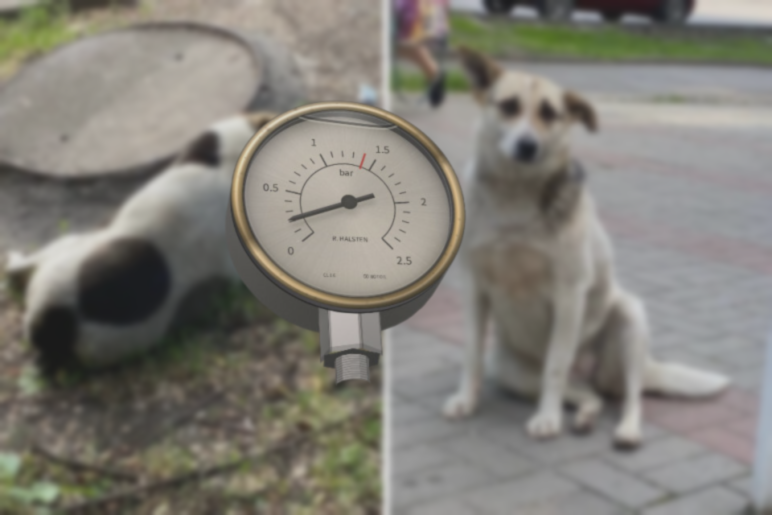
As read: 0.2bar
